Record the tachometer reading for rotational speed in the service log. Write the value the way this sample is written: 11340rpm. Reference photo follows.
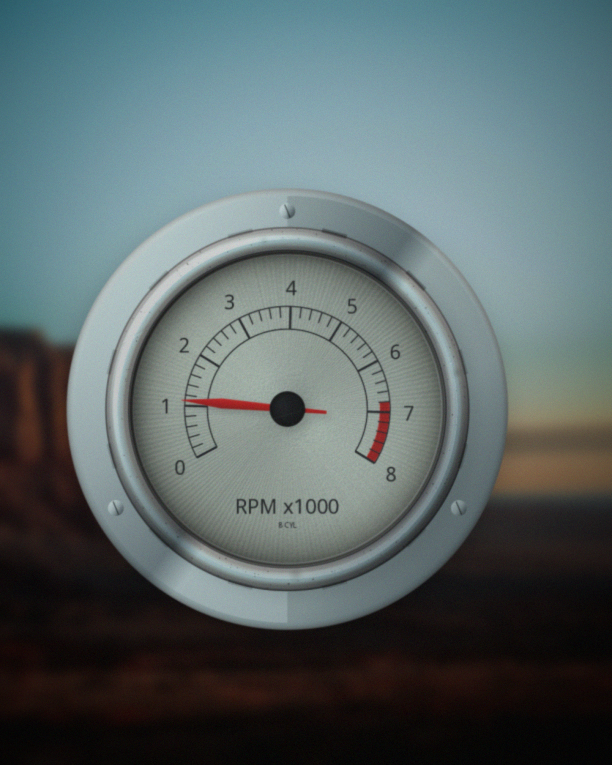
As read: 1100rpm
